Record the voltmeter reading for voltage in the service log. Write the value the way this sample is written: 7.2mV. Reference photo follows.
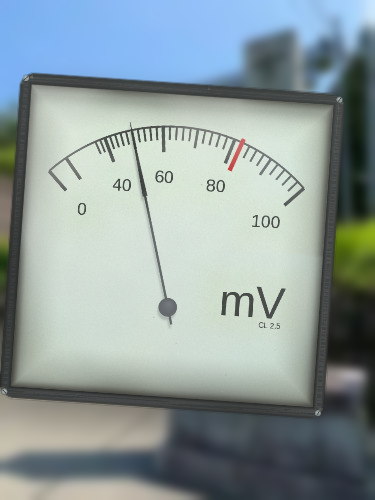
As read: 50mV
